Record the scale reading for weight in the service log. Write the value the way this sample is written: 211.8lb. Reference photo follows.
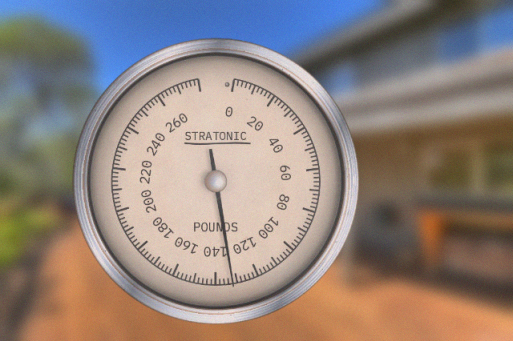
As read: 132lb
